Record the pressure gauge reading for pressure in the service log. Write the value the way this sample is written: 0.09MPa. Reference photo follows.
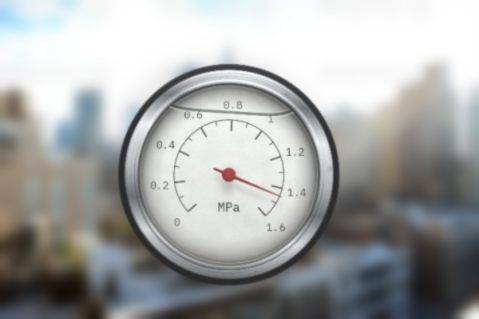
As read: 1.45MPa
